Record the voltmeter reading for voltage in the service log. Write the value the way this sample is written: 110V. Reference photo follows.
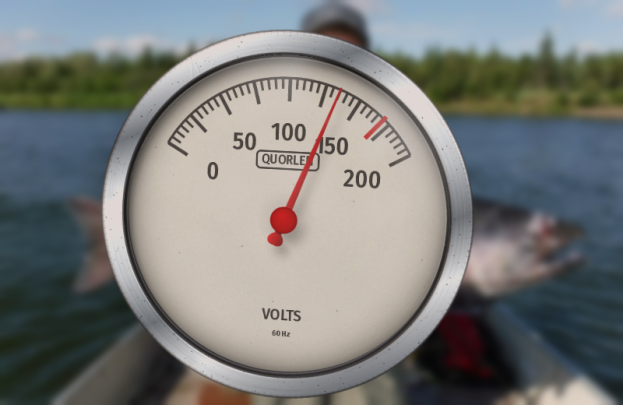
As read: 135V
